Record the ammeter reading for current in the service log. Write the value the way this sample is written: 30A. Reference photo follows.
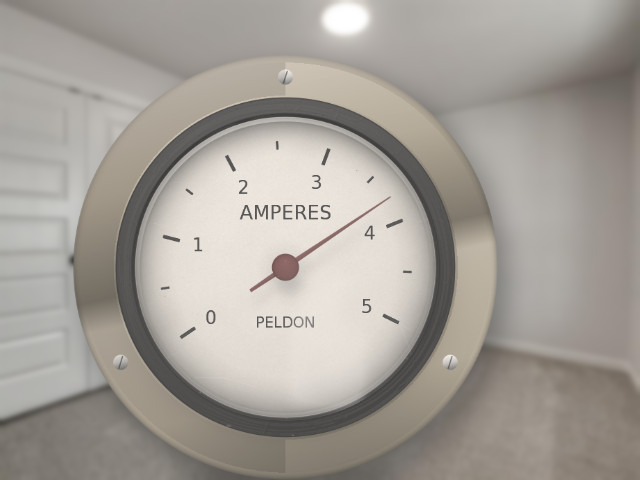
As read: 3.75A
